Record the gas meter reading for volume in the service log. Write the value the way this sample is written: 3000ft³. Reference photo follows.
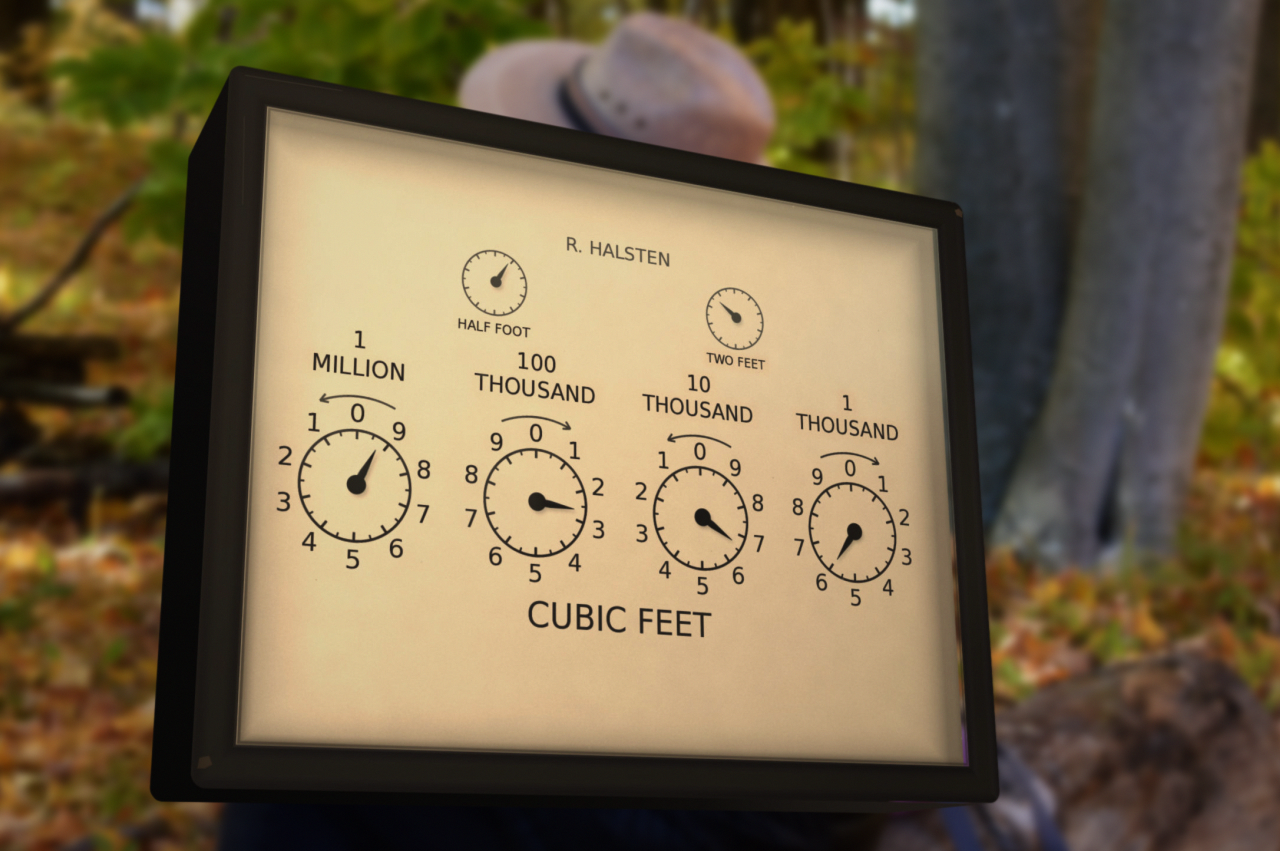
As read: 926600ft³
